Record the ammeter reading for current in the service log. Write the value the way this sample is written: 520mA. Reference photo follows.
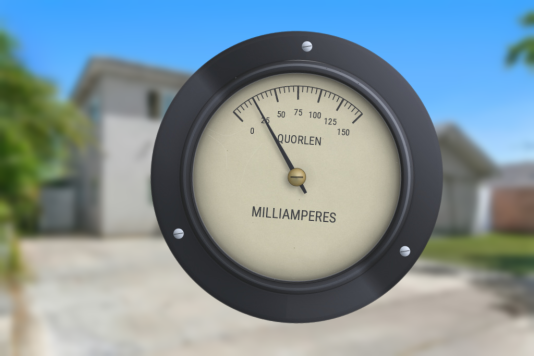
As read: 25mA
